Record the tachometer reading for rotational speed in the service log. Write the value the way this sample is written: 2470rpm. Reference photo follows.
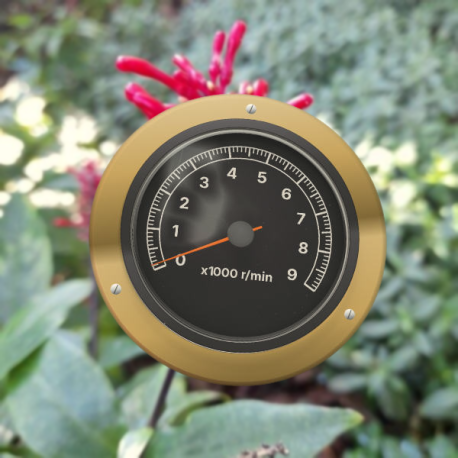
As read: 100rpm
